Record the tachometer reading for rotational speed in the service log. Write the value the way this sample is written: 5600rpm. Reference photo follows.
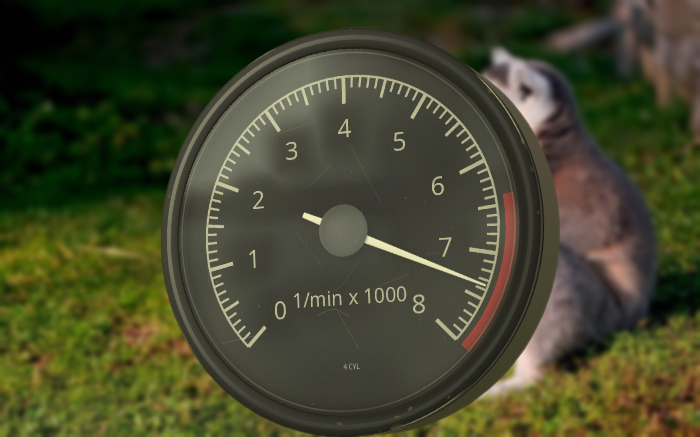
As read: 7350rpm
